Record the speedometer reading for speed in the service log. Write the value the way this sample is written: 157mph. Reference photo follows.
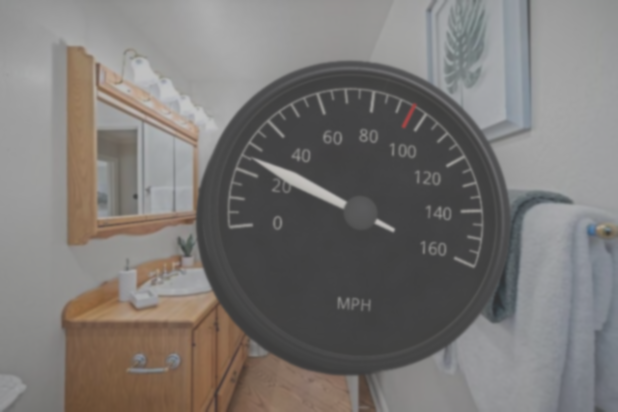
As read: 25mph
